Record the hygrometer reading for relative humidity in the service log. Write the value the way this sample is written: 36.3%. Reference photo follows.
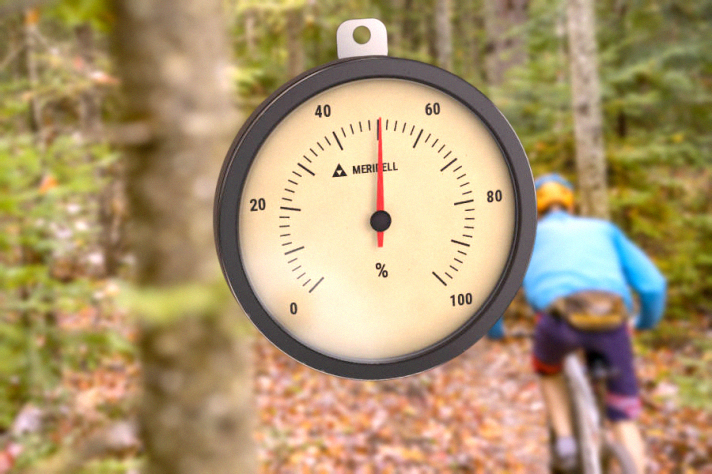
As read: 50%
